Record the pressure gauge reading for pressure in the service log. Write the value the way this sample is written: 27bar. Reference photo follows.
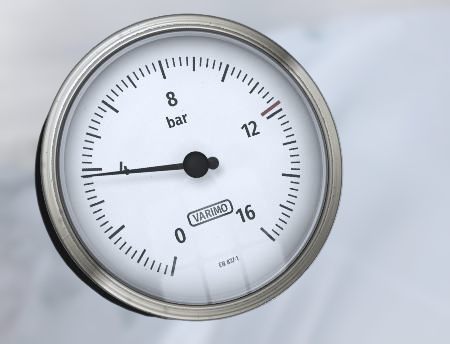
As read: 3.8bar
